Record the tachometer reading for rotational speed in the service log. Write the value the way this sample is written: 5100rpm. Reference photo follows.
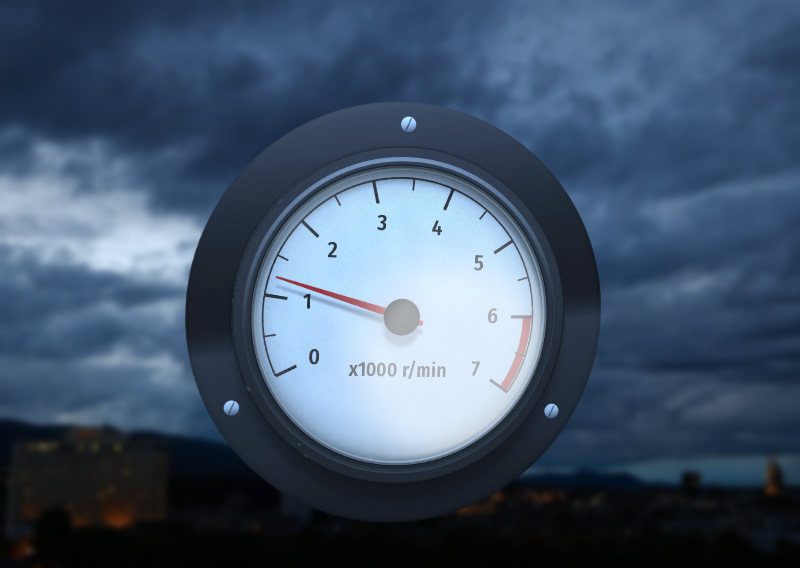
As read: 1250rpm
